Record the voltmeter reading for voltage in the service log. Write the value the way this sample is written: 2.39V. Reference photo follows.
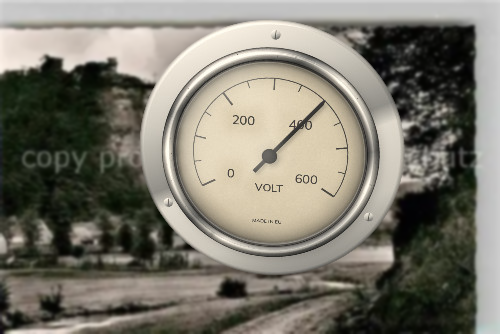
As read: 400V
